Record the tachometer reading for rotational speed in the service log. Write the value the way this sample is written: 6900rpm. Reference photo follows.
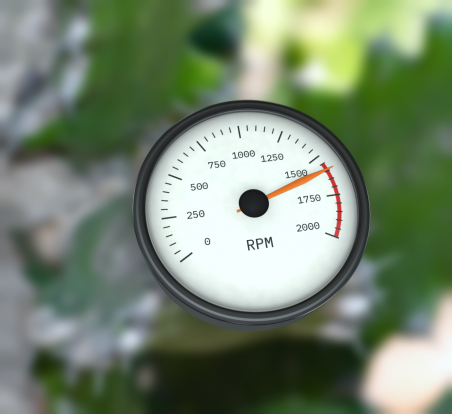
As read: 1600rpm
